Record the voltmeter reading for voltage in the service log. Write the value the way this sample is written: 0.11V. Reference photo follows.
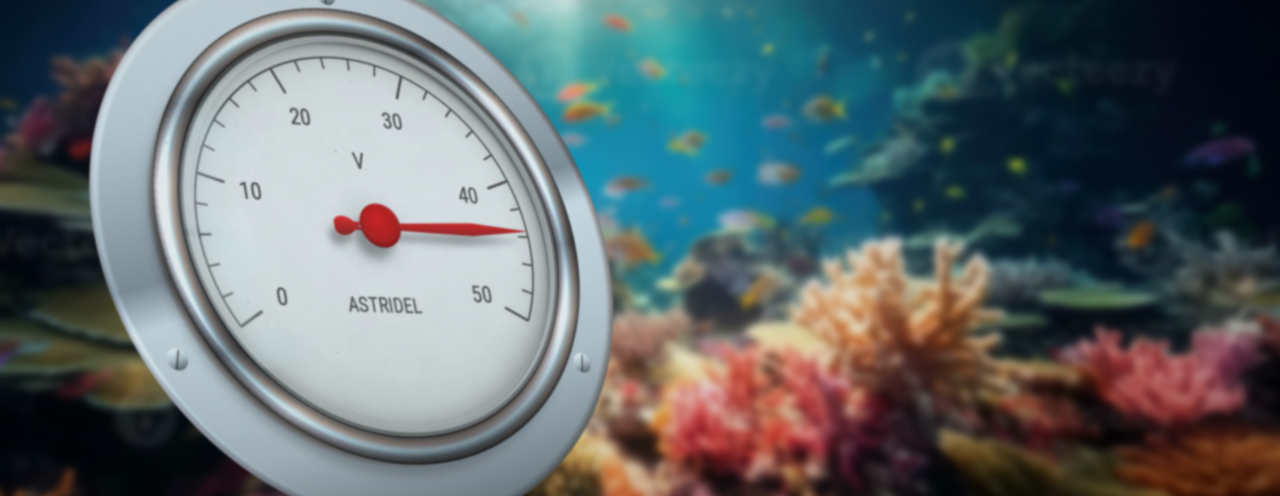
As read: 44V
